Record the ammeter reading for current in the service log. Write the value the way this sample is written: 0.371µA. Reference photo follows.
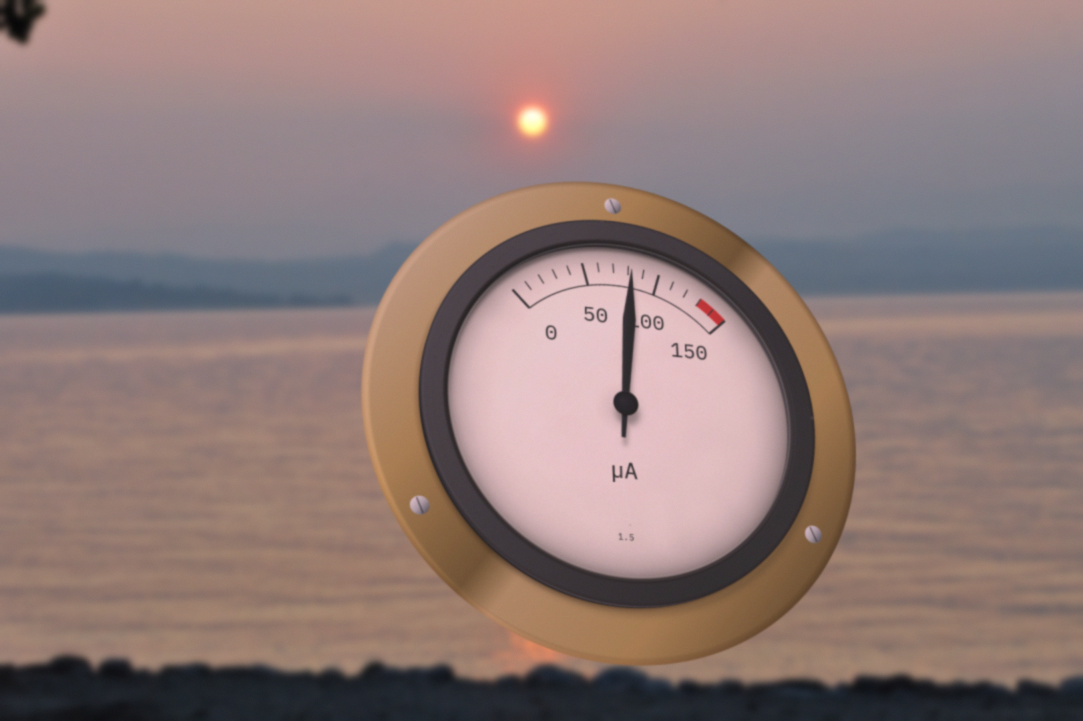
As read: 80µA
